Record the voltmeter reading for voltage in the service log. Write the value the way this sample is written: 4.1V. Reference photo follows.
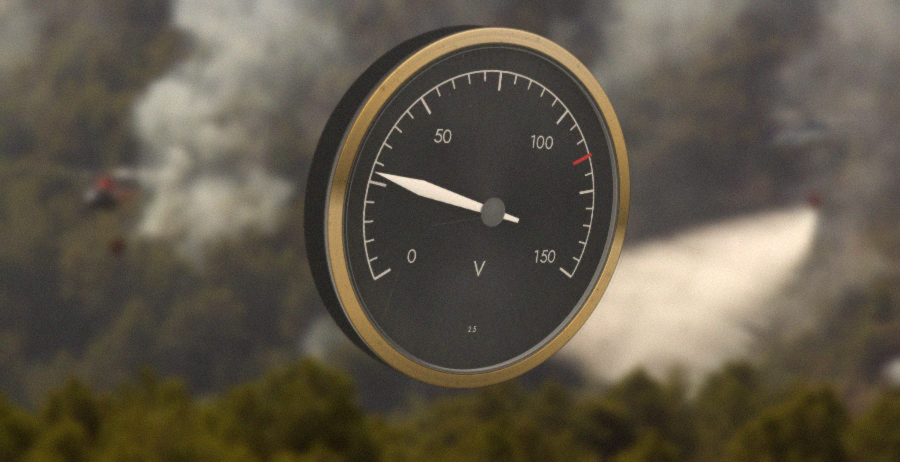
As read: 27.5V
